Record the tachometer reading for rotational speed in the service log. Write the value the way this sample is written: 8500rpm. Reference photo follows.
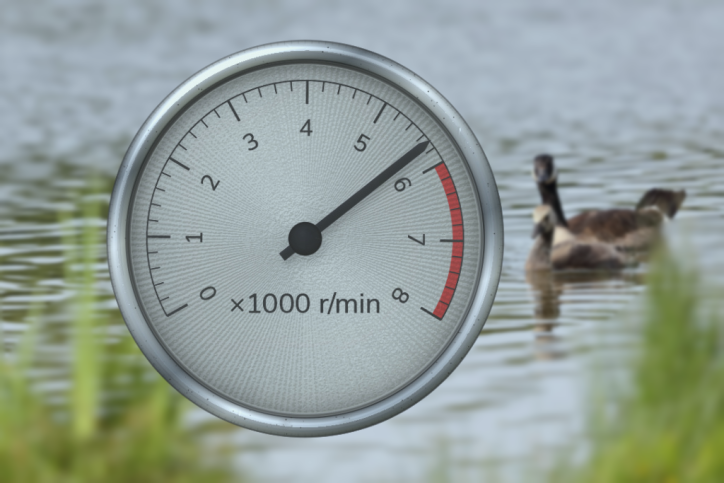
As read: 5700rpm
